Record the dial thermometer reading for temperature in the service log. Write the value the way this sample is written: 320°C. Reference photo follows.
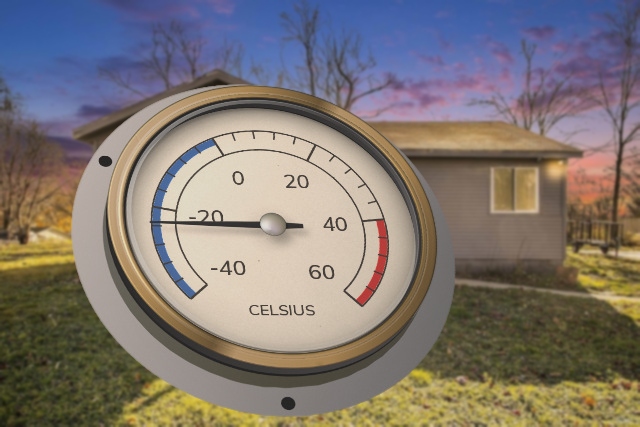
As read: -24°C
